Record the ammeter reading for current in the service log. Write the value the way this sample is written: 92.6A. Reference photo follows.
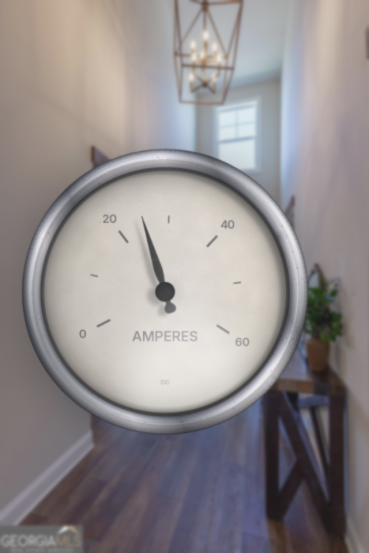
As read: 25A
